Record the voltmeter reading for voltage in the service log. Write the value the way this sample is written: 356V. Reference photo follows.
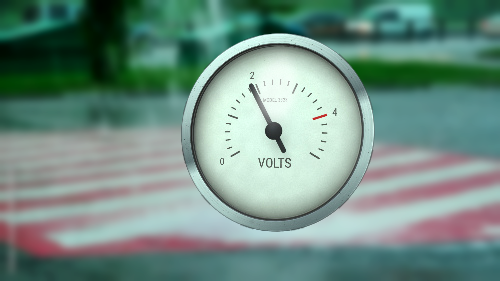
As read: 1.9V
